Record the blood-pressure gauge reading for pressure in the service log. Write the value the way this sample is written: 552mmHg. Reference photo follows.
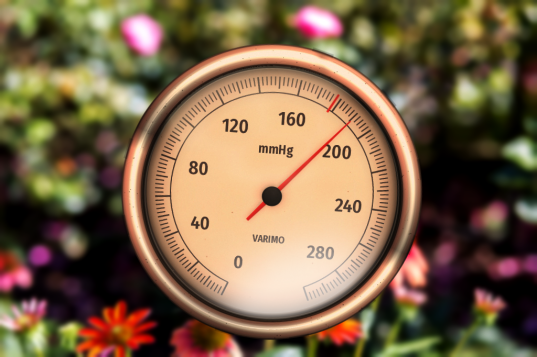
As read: 190mmHg
